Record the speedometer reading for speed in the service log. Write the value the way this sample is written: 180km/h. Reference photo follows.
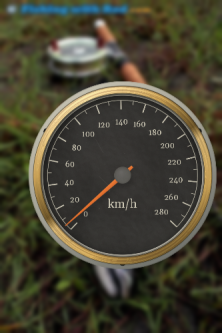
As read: 5km/h
